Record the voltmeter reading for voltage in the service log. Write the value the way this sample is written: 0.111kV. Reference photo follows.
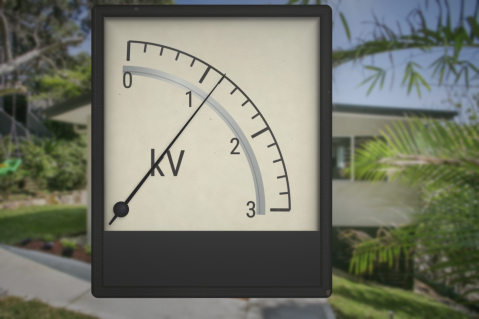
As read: 1.2kV
